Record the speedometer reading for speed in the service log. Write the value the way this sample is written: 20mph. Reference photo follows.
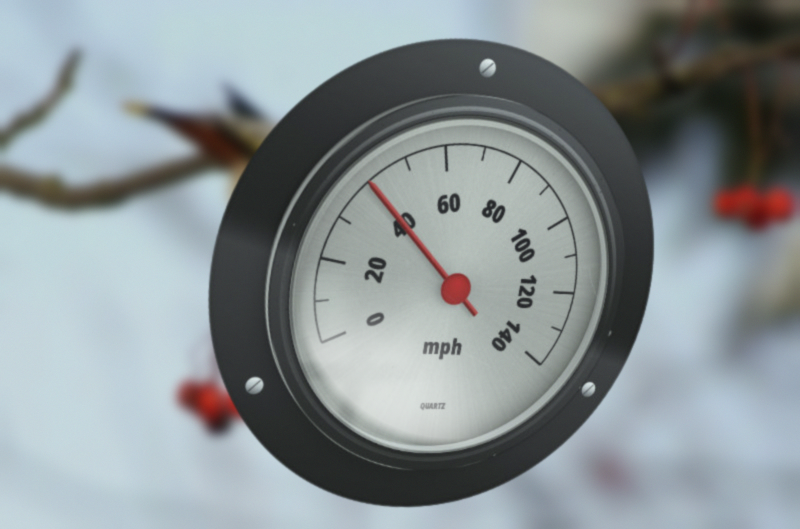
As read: 40mph
